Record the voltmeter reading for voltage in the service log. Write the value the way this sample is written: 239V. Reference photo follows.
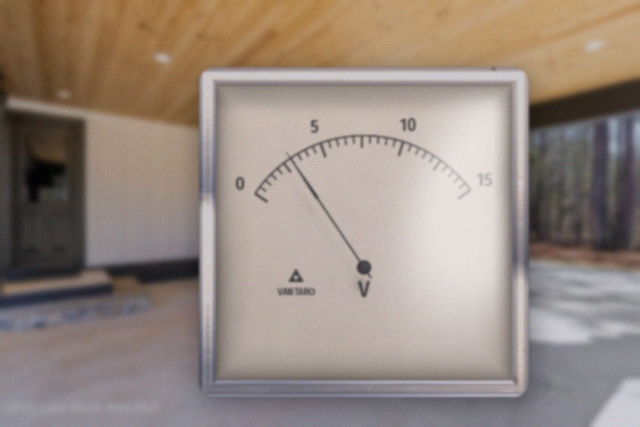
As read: 3V
